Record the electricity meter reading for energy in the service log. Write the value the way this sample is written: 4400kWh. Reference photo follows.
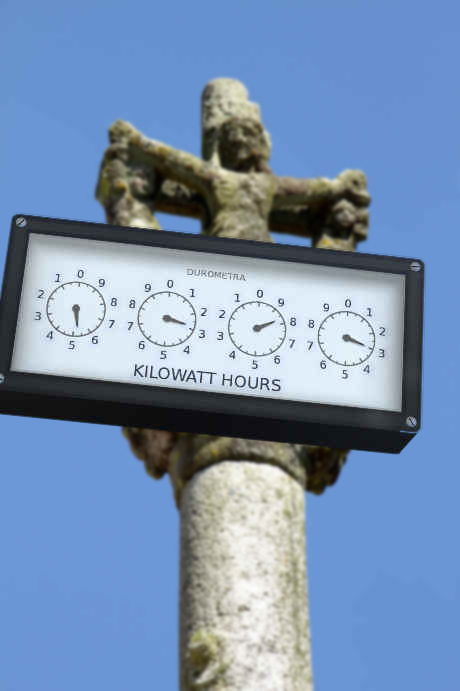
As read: 5283kWh
